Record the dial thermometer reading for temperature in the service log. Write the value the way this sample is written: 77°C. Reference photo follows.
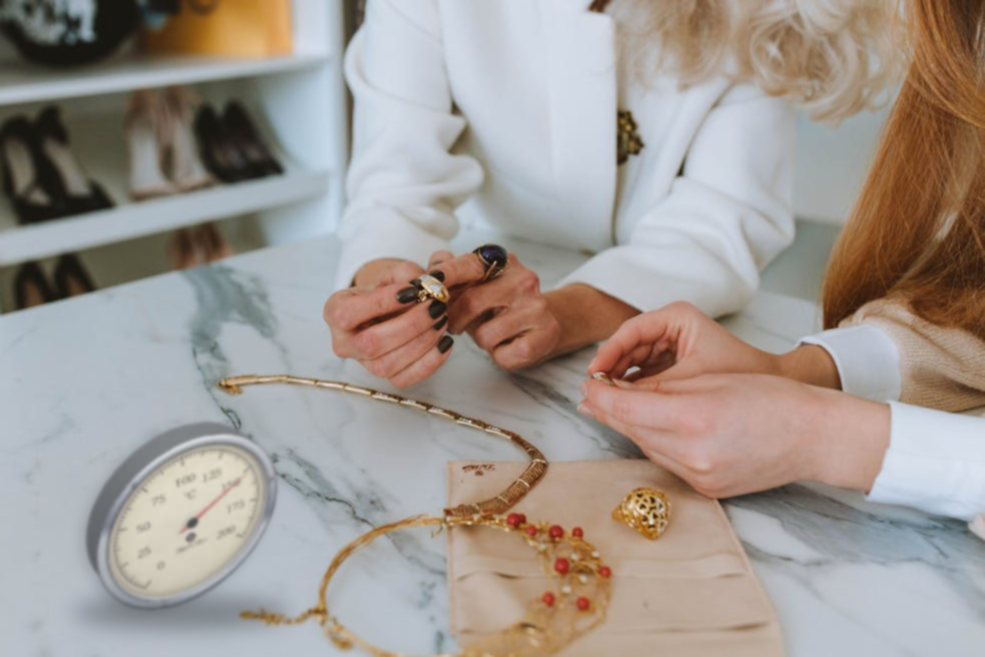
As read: 150°C
